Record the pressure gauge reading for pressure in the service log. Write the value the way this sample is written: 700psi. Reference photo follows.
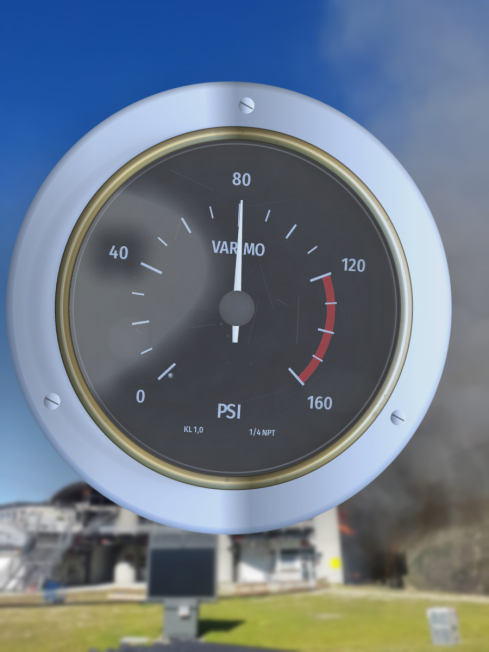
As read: 80psi
